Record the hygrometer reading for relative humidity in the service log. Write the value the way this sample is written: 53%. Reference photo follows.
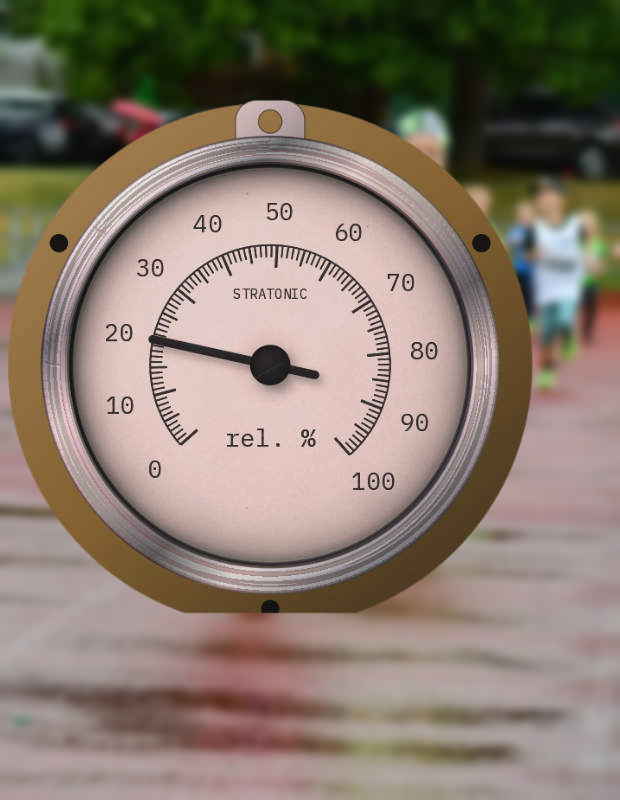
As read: 20%
